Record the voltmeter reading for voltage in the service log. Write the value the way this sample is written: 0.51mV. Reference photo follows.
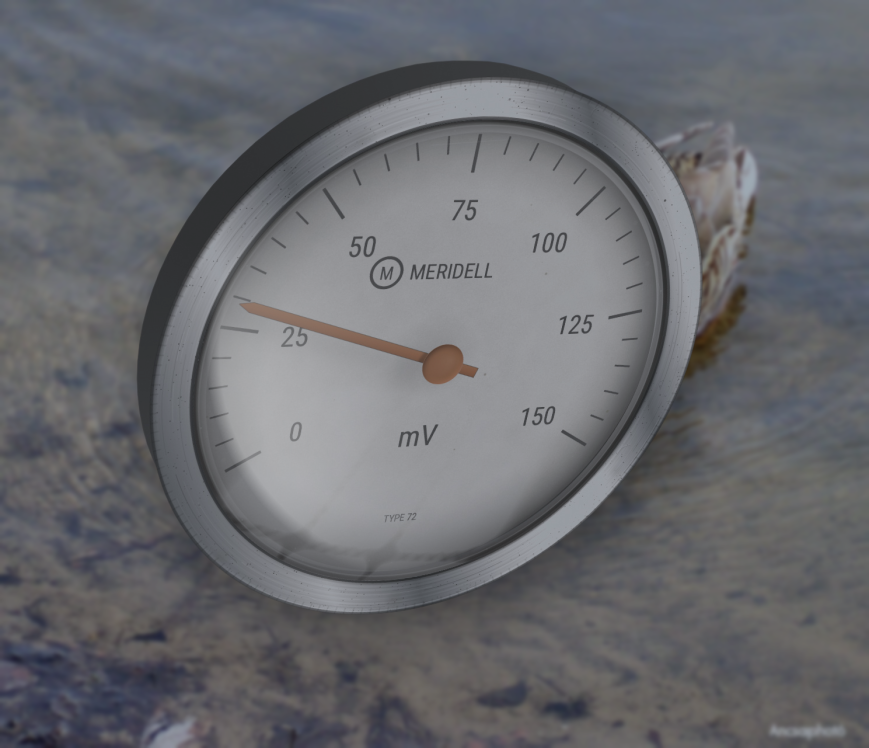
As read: 30mV
